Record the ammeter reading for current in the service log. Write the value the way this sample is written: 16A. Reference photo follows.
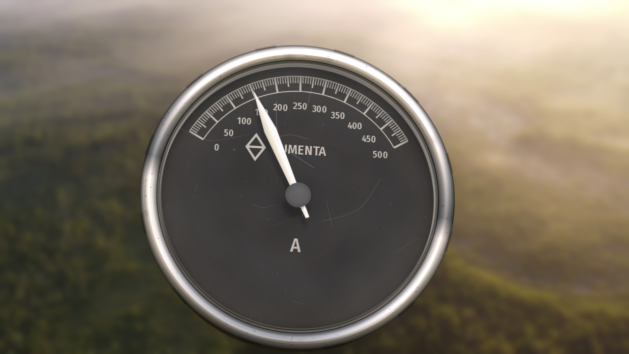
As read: 150A
